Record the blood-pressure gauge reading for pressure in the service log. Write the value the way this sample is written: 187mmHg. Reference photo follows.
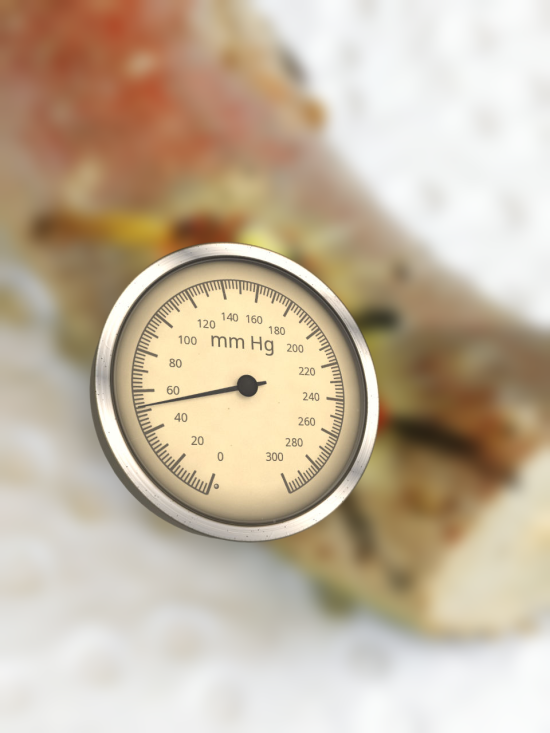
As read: 52mmHg
